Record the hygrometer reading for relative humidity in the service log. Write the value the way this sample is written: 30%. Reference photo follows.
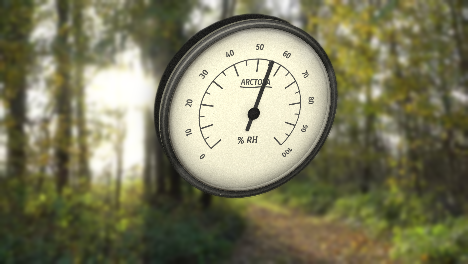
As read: 55%
